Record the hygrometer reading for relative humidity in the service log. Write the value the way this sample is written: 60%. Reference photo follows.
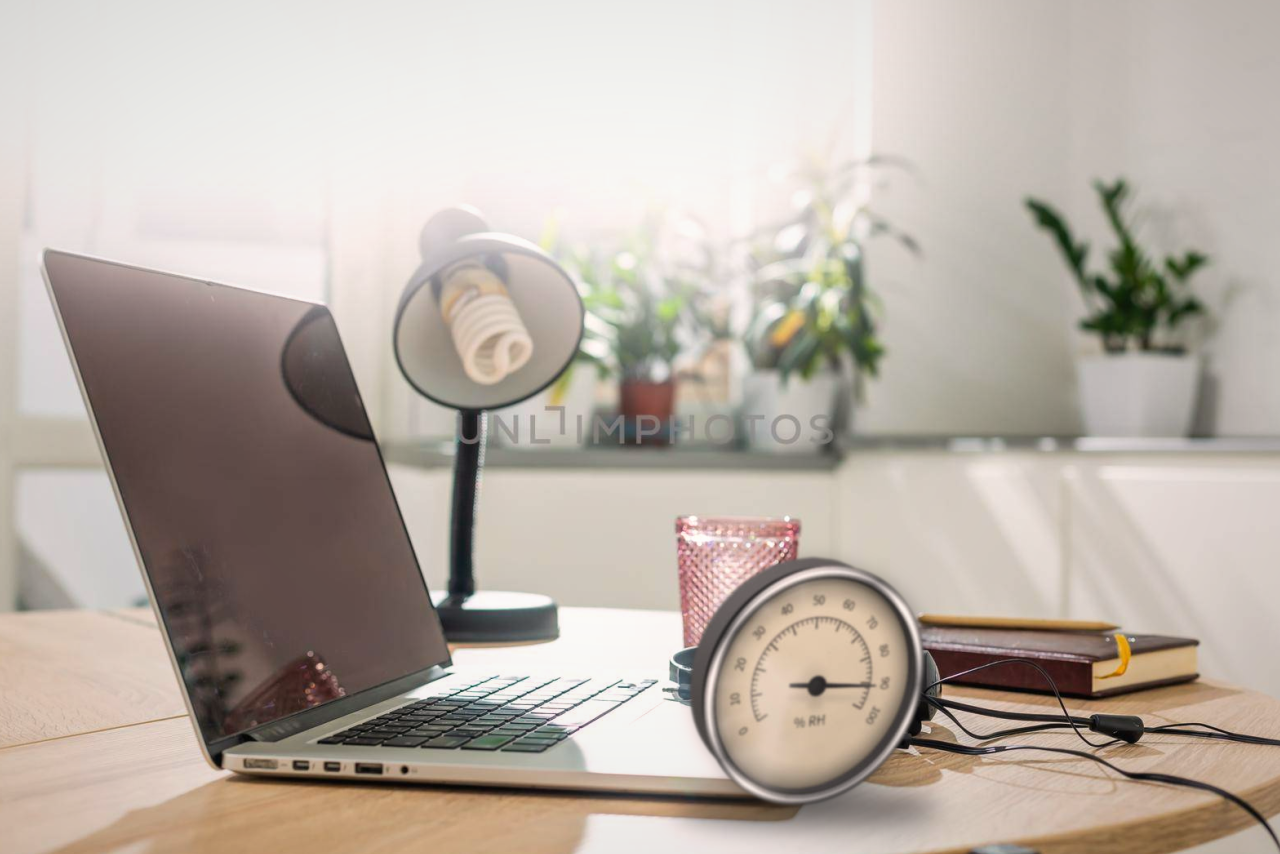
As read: 90%
